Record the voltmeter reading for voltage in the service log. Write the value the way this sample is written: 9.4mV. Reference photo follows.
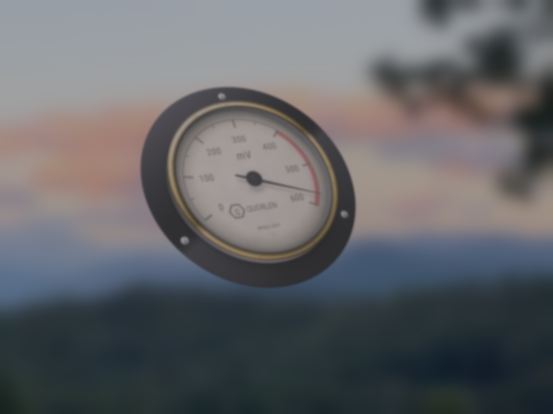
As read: 575mV
